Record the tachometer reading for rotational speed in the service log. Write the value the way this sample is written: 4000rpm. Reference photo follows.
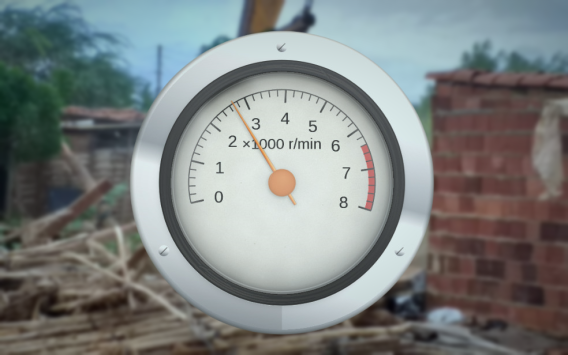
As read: 2700rpm
